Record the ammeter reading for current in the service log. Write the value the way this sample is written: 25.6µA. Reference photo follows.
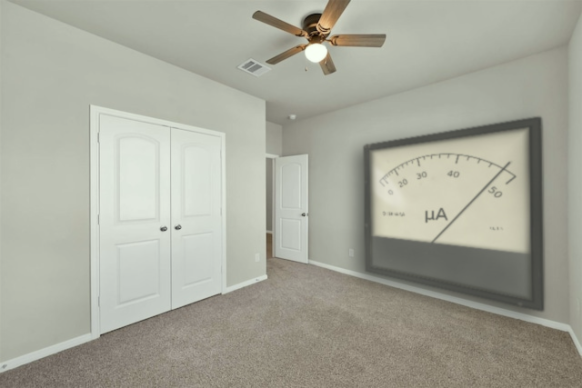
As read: 48µA
